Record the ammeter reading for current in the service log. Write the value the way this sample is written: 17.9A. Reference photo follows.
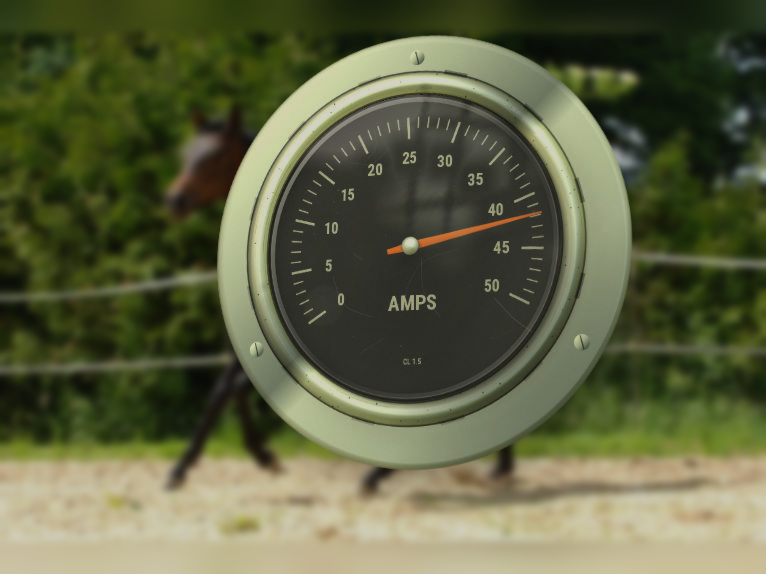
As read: 42A
